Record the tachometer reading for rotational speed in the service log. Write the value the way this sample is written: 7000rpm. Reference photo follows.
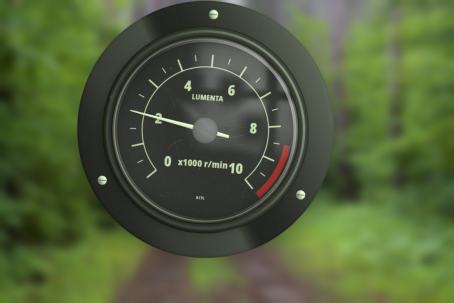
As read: 2000rpm
